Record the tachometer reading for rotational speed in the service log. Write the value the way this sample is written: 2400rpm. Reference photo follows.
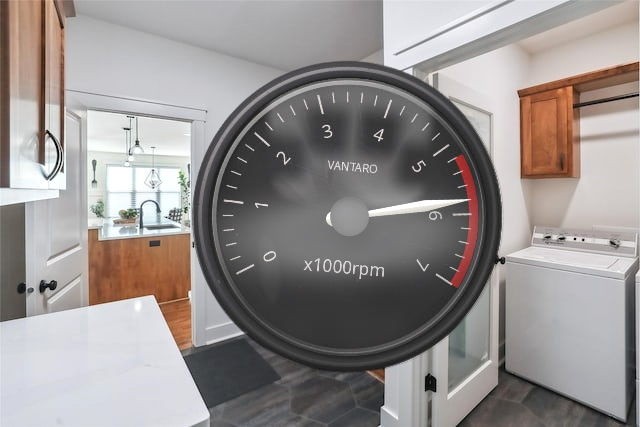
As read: 5800rpm
